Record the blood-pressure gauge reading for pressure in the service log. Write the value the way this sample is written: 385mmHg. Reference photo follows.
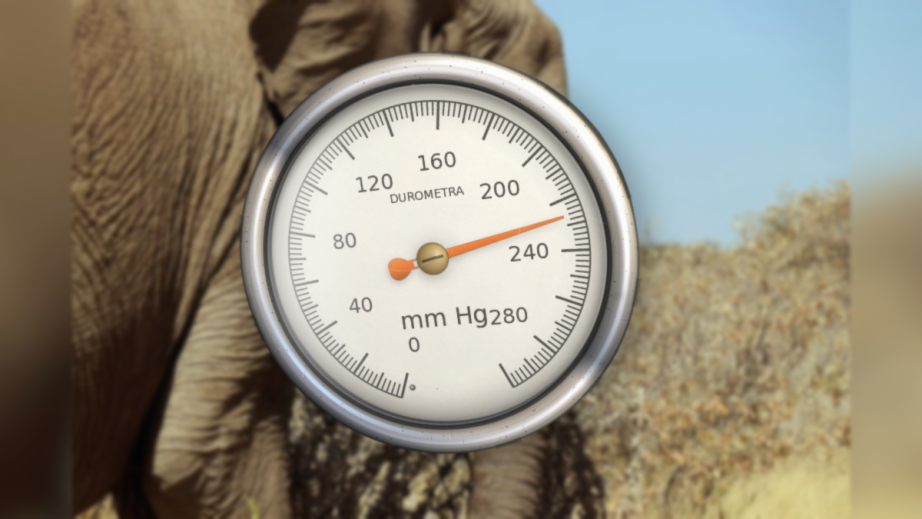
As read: 226mmHg
